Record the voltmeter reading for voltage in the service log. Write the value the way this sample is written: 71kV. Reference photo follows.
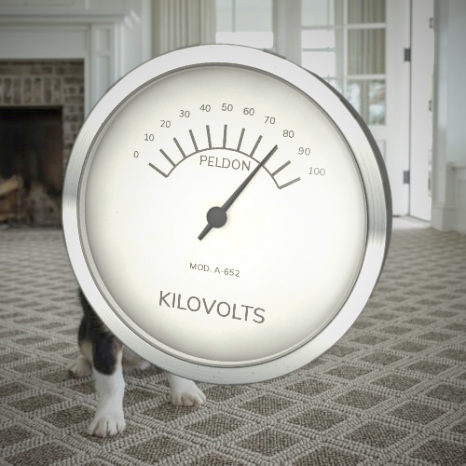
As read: 80kV
